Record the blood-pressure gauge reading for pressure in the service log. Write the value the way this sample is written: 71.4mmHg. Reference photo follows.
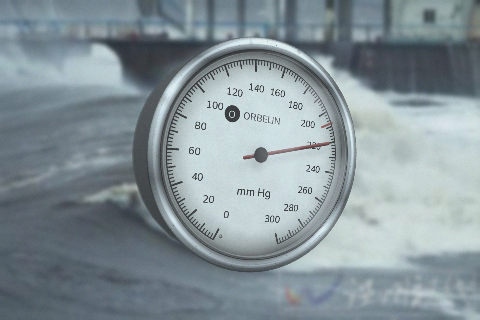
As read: 220mmHg
